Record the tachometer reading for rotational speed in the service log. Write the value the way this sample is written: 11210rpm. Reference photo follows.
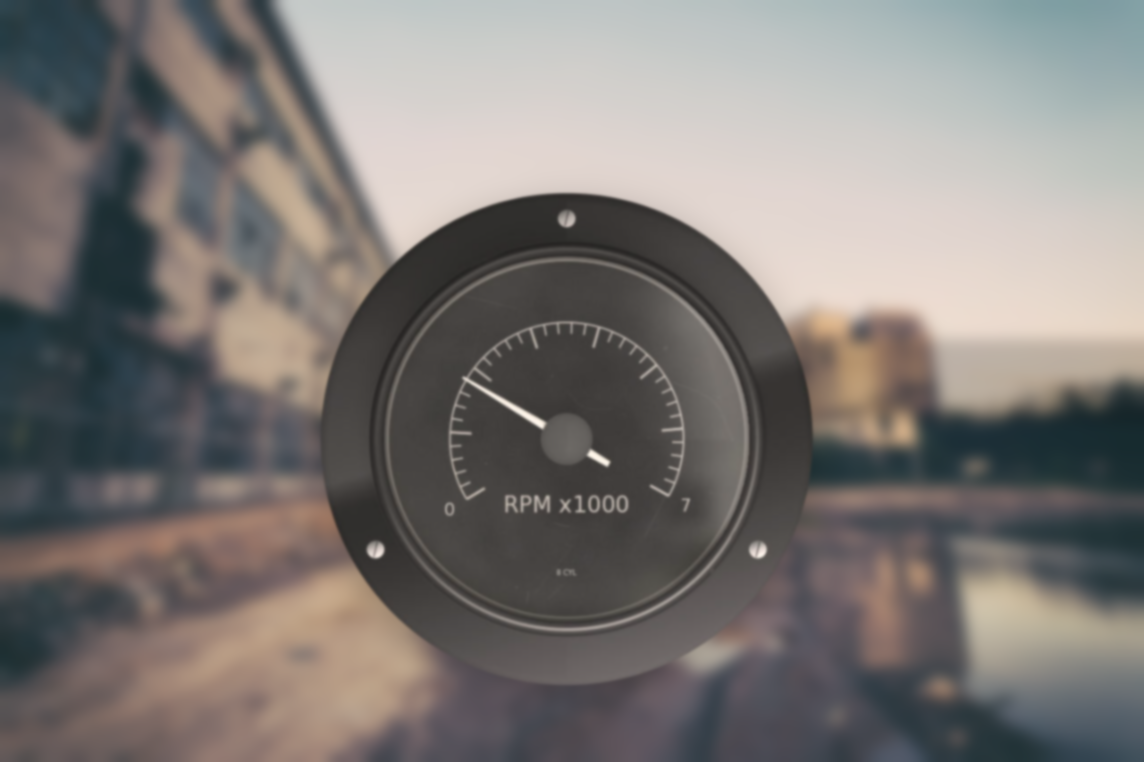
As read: 1800rpm
